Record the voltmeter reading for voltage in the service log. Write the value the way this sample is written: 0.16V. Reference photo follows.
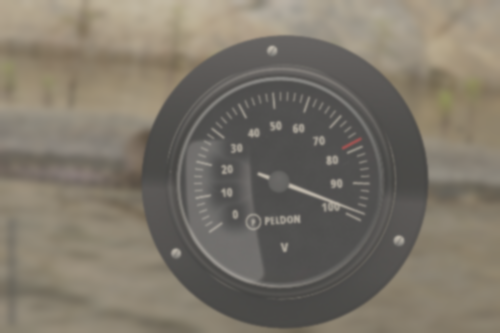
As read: 98V
